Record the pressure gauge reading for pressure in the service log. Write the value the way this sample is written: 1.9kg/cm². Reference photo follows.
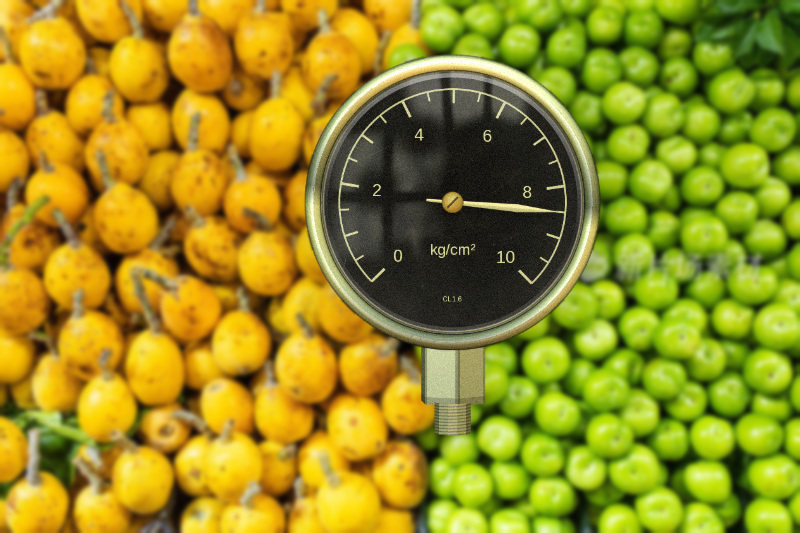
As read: 8.5kg/cm²
